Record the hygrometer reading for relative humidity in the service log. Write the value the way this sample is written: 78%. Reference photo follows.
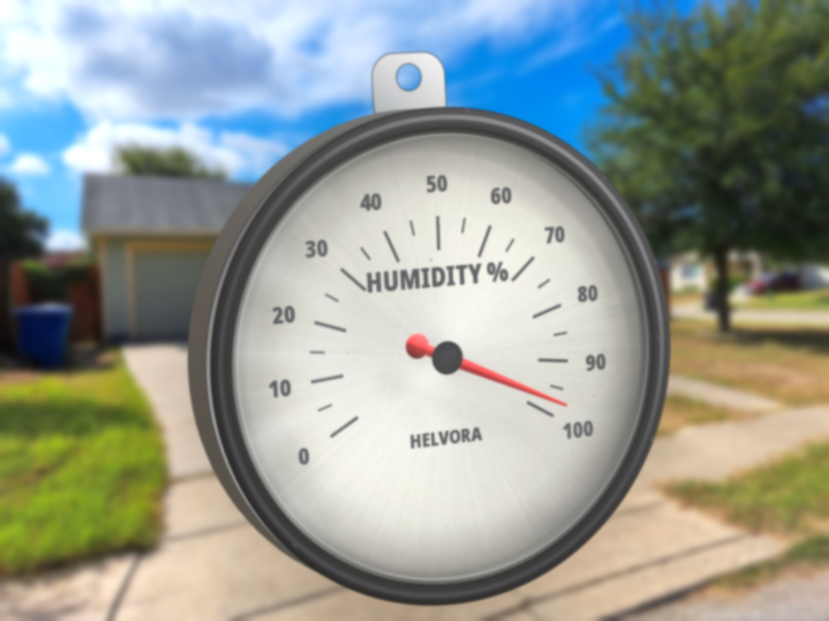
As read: 97.5%
